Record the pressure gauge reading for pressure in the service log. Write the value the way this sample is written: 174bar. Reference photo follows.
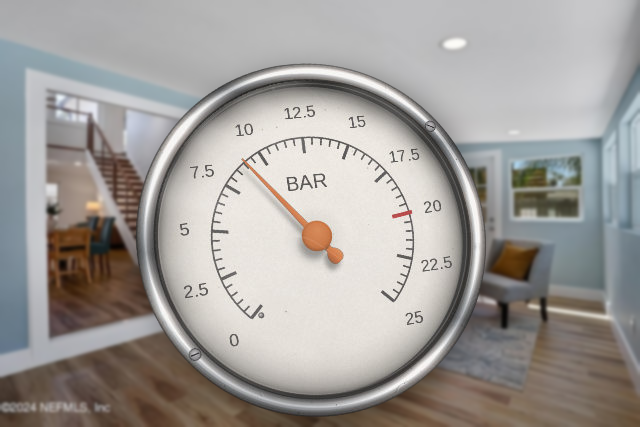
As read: 9bar
